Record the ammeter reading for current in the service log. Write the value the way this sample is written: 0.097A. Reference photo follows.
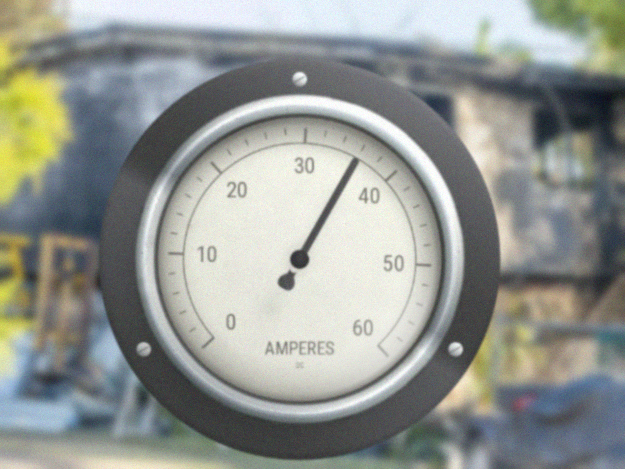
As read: 36A
